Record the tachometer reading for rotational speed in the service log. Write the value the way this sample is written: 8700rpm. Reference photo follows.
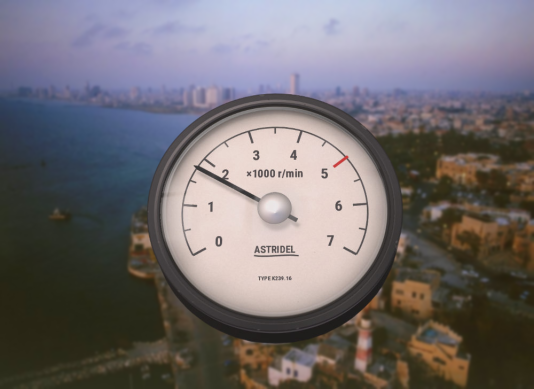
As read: 1750rpm
